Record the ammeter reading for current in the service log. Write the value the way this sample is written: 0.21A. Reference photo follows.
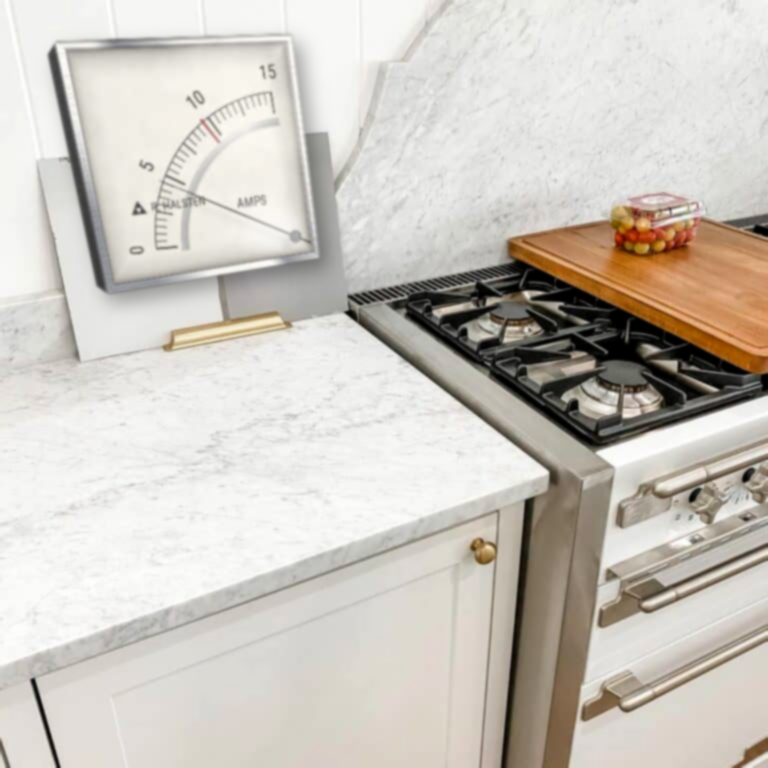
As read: 4.5A
